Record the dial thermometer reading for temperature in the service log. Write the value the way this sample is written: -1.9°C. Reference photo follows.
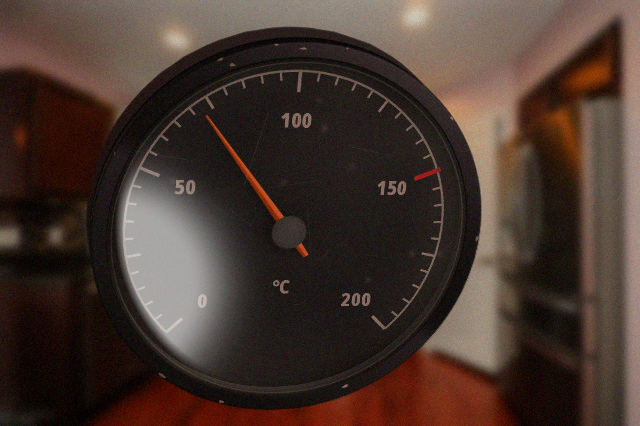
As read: 72.5°C
